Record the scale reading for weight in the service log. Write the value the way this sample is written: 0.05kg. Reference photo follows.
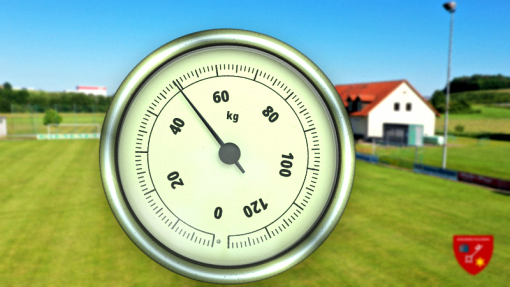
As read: 49kg
